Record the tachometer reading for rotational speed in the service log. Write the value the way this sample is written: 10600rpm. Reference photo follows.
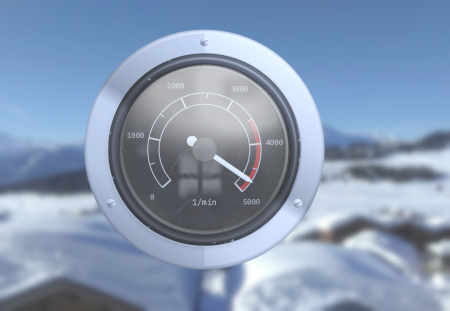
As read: 4750rpm
